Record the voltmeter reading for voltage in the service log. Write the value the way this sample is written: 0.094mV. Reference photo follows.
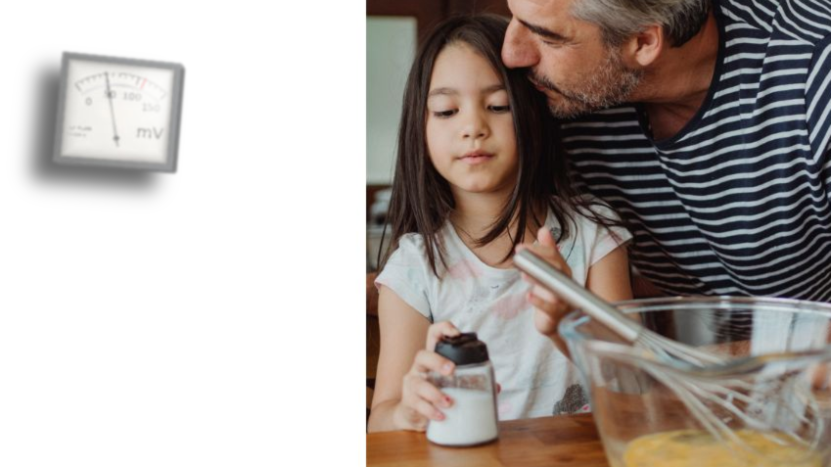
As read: 50mV
